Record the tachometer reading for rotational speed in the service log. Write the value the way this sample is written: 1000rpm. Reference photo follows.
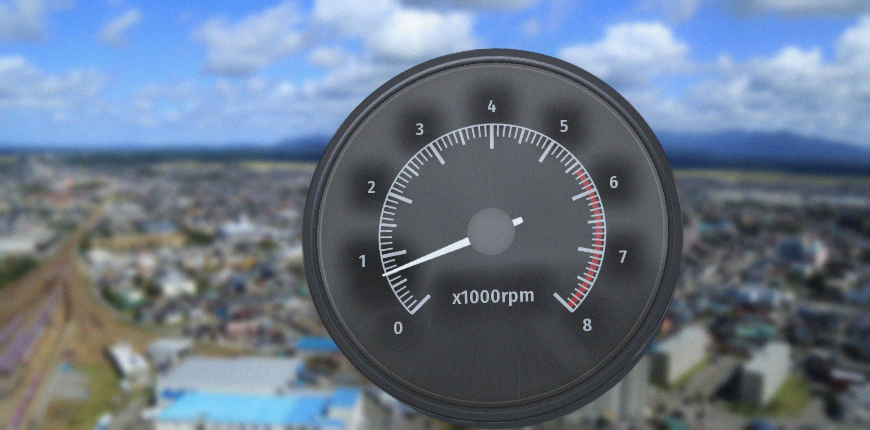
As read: 700rpm
